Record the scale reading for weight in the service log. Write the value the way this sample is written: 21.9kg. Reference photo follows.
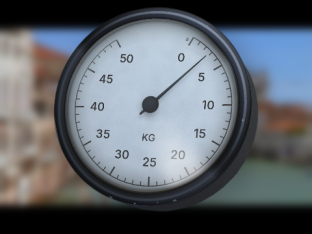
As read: 3kg
